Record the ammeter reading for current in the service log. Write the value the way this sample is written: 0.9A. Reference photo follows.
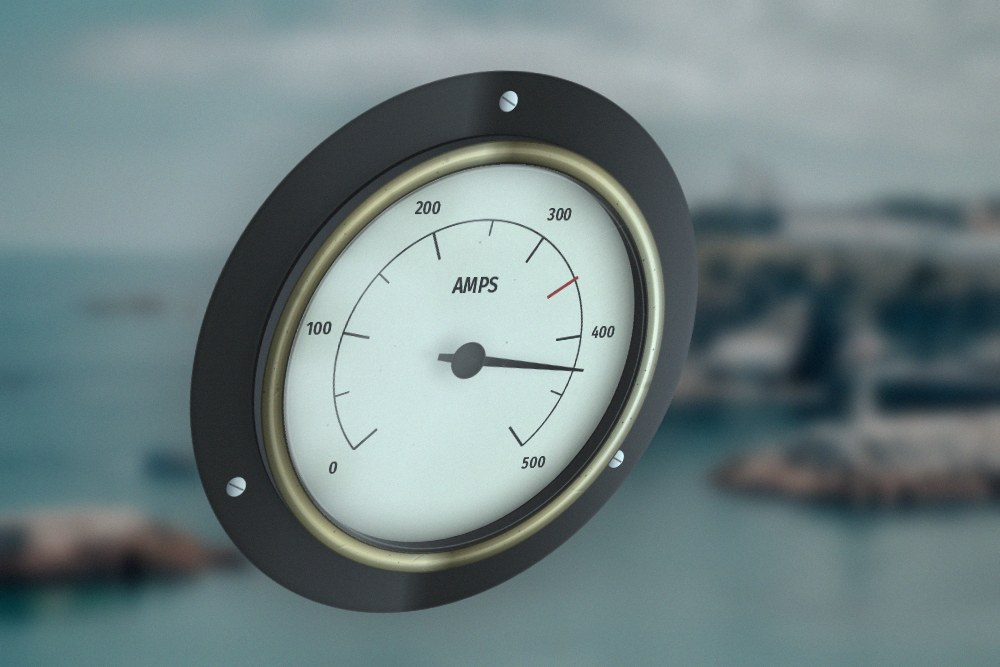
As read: 425A
